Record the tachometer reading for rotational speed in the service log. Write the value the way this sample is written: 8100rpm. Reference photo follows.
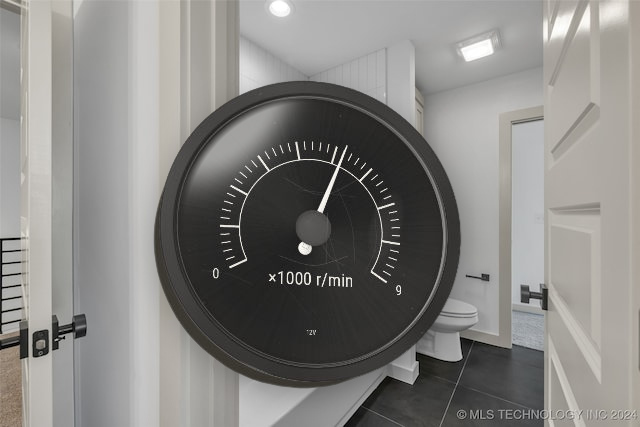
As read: 5200rpm
